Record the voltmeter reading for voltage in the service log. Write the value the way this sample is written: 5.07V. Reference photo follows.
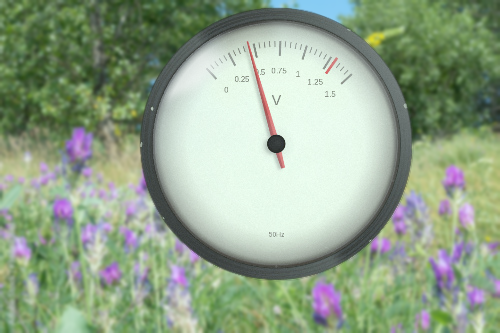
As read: 0.45V
